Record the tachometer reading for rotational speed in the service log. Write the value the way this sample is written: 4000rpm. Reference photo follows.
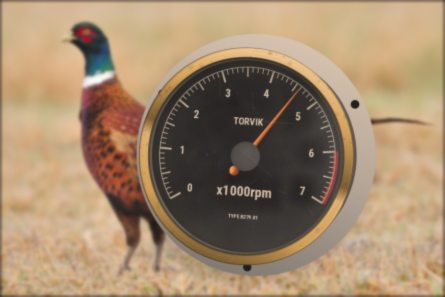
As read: 4600rpm
